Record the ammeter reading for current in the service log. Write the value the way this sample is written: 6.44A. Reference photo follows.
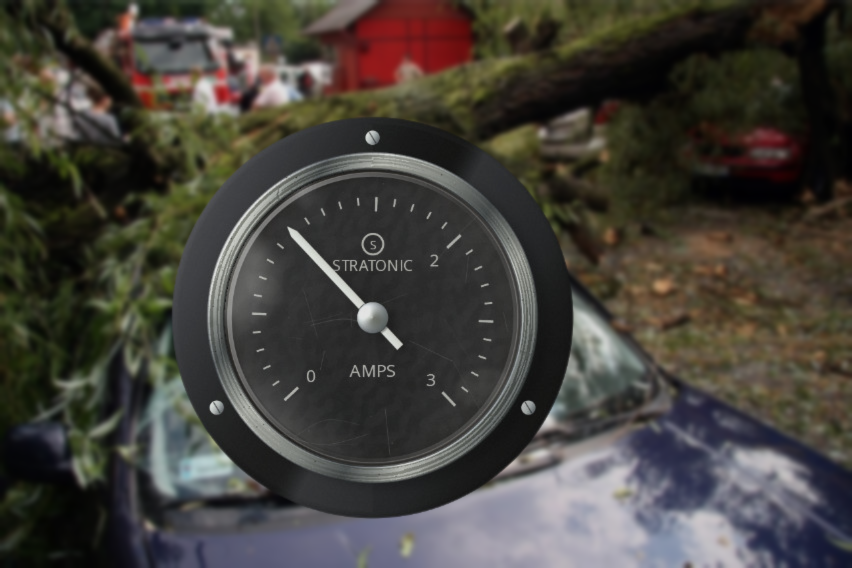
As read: 1A
